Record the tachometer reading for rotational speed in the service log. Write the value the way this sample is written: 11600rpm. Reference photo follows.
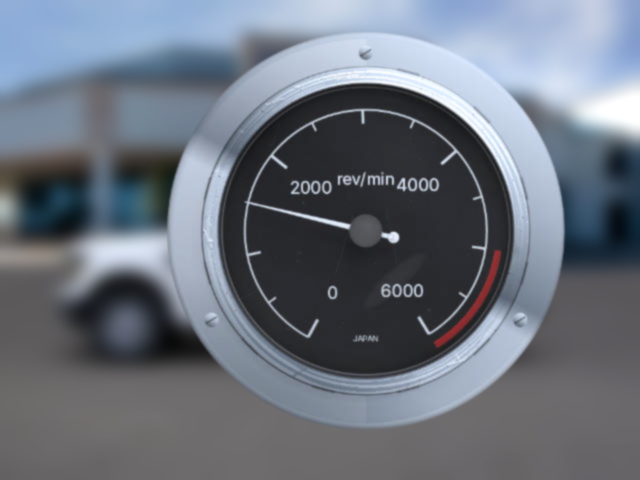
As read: 1500rpm
